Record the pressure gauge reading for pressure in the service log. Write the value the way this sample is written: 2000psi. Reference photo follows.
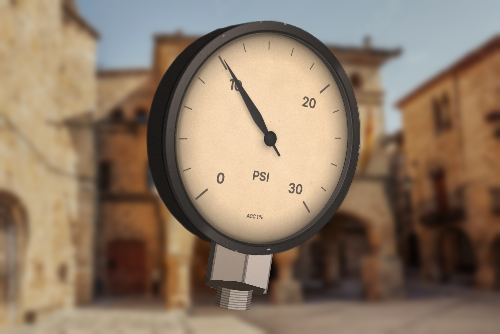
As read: 10psi
